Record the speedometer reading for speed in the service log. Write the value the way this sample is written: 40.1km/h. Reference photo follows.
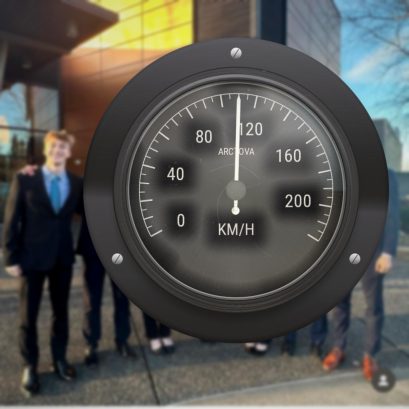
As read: 110km/h
